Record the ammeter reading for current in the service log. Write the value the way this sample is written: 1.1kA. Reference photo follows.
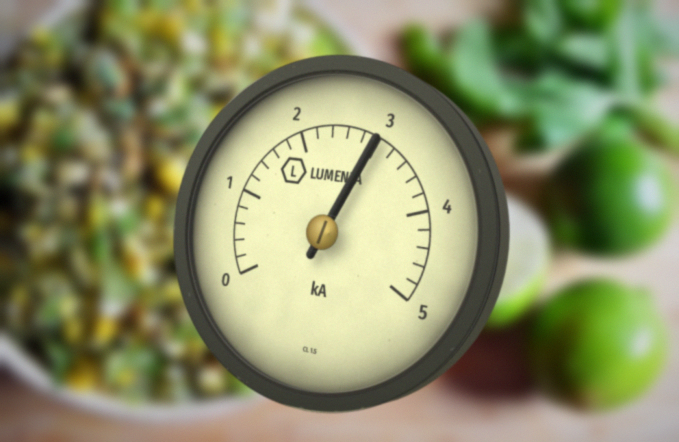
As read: 3kA
